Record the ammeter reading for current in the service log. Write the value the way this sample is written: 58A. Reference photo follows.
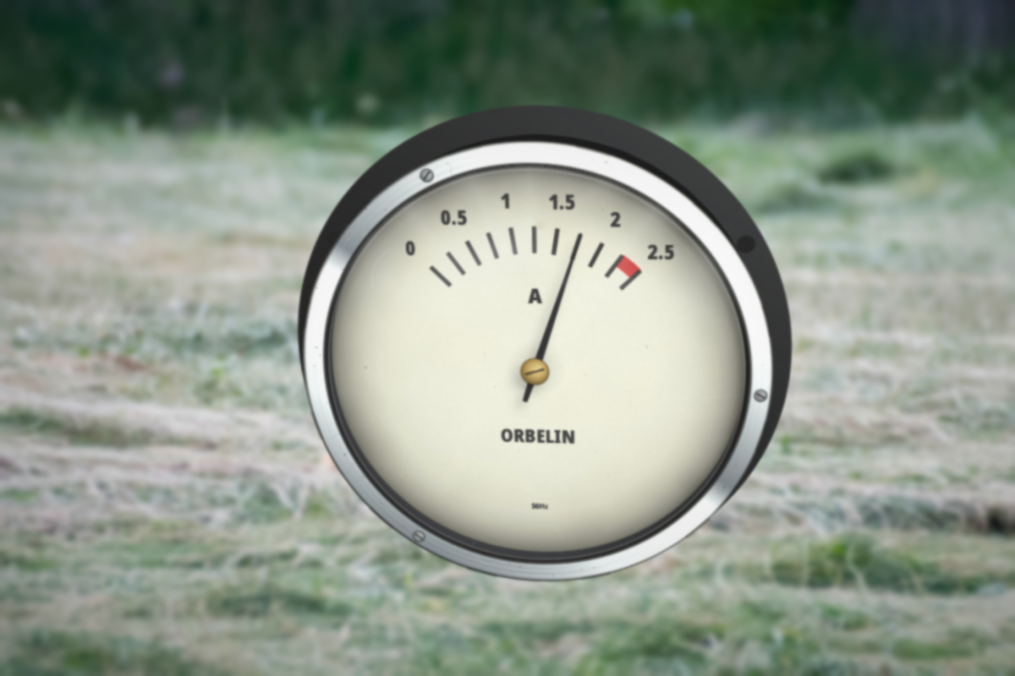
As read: 1.75A
